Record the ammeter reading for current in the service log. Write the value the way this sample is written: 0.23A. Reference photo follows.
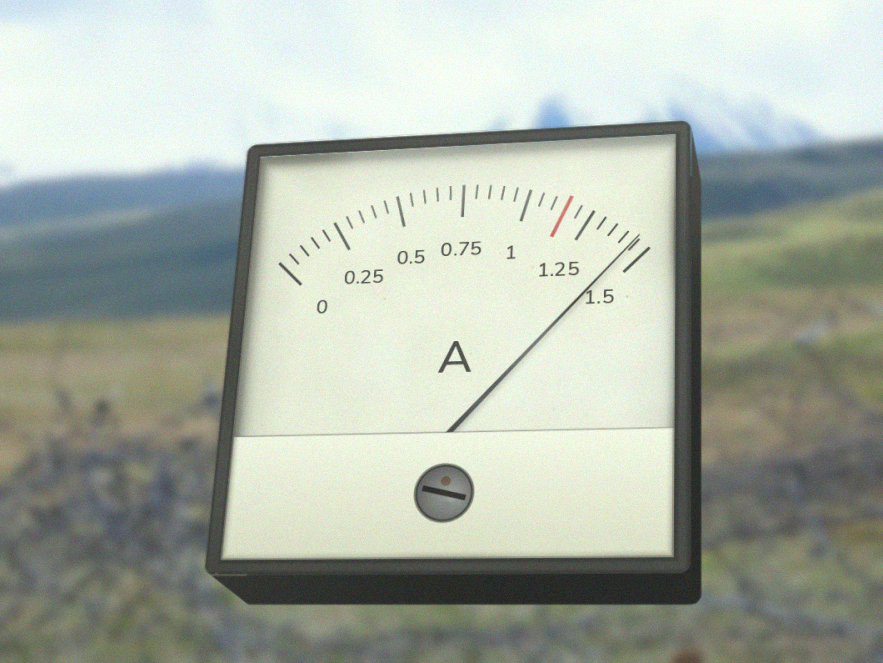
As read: 1.45A
